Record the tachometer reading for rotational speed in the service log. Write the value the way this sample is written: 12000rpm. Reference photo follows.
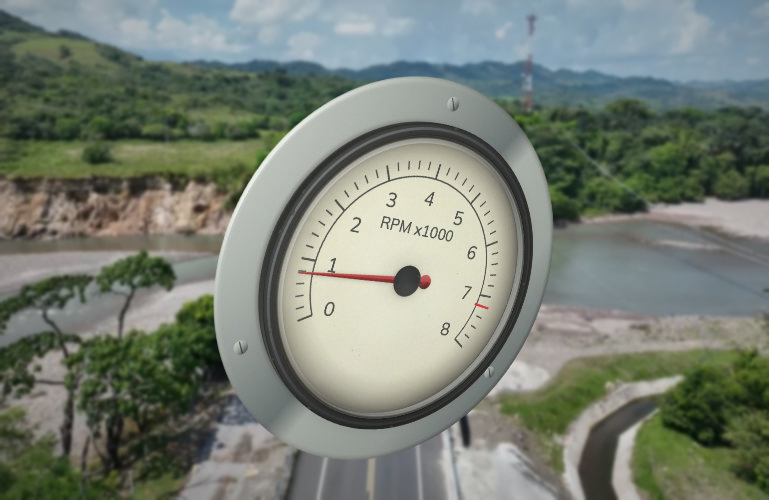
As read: 800rpm
